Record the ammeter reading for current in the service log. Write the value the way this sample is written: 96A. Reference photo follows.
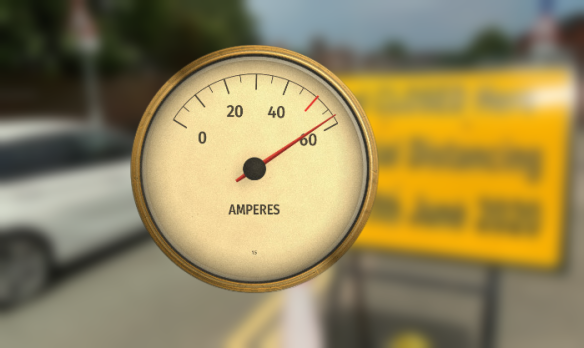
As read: 57.5A
